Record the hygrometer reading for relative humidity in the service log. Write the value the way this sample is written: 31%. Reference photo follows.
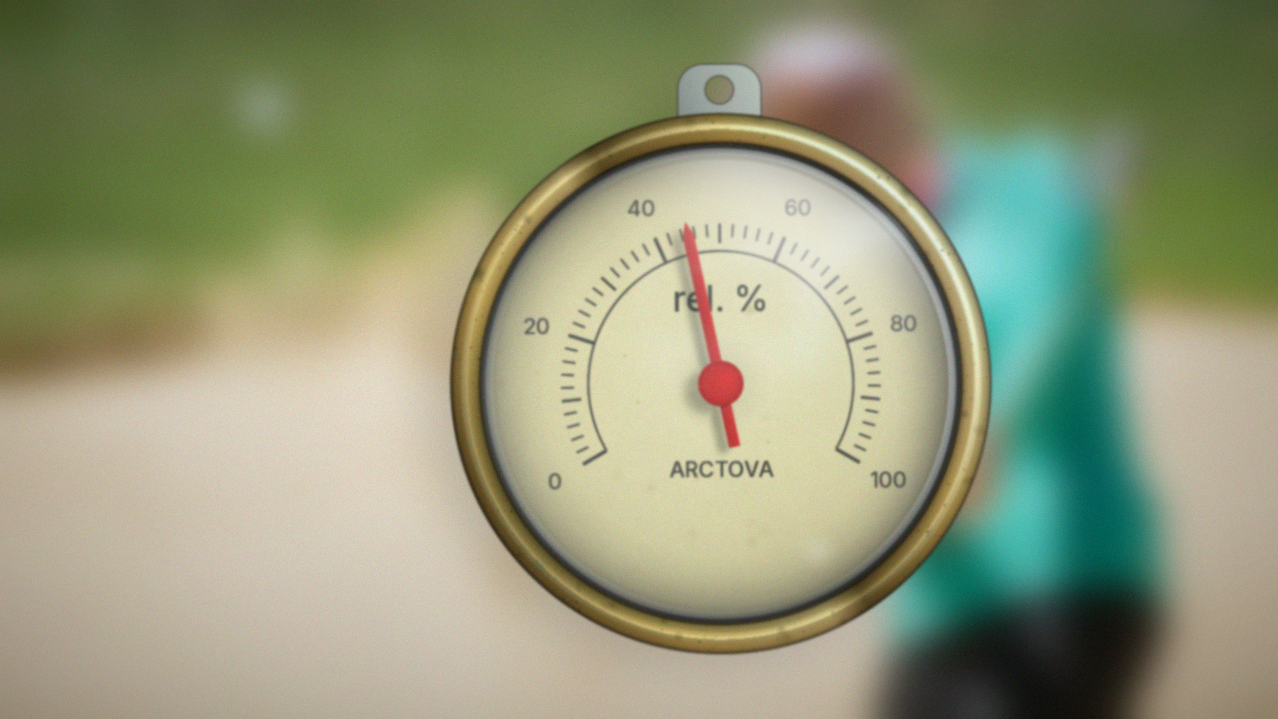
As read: 45%
